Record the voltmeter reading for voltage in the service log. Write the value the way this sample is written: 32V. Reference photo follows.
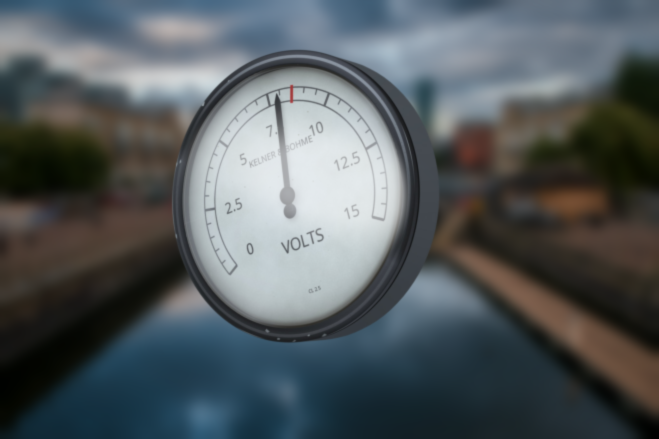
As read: 8V
